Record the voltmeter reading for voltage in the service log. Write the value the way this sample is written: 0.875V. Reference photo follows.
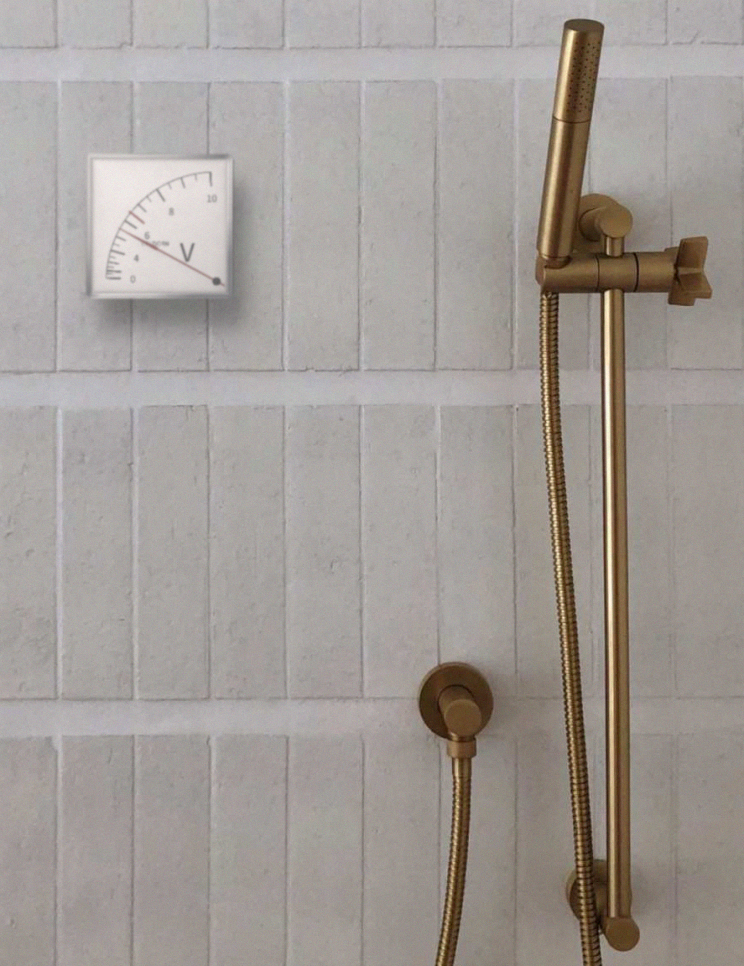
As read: 5.5V
